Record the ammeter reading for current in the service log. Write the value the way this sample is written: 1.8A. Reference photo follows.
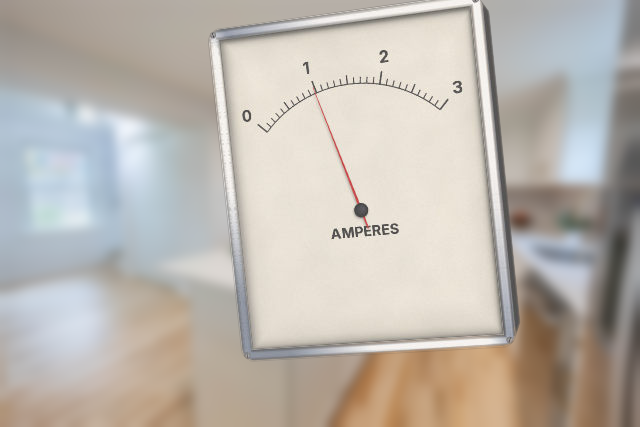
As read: 1A
